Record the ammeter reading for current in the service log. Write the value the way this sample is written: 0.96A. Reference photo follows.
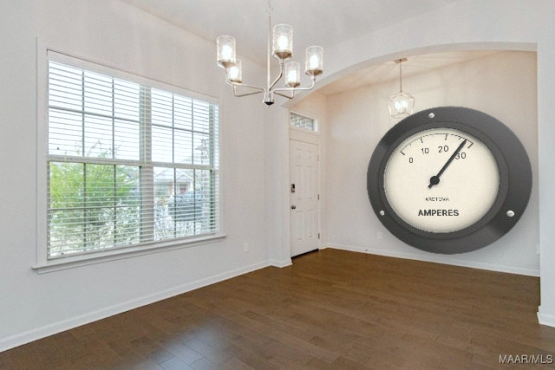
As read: 27.5A
